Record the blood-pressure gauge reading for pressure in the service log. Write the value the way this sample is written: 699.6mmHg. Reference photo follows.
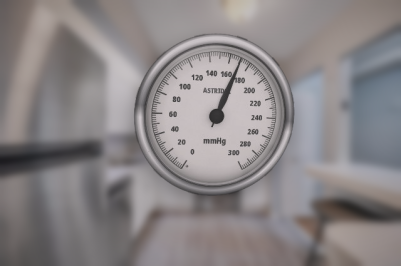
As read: 170mmHg
